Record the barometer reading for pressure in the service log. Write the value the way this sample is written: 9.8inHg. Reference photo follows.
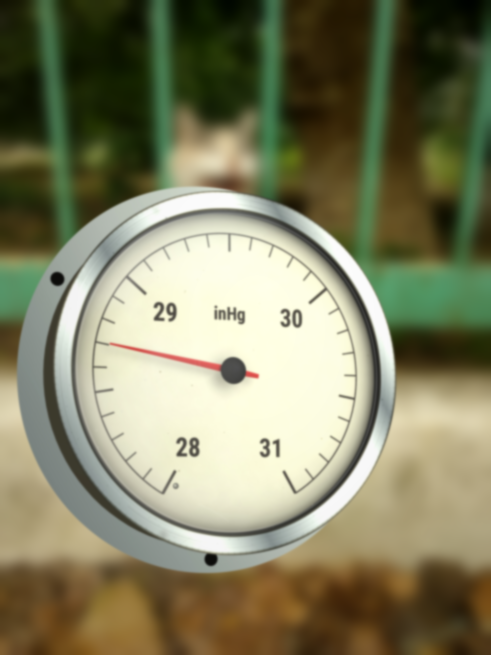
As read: 28.7inHg
